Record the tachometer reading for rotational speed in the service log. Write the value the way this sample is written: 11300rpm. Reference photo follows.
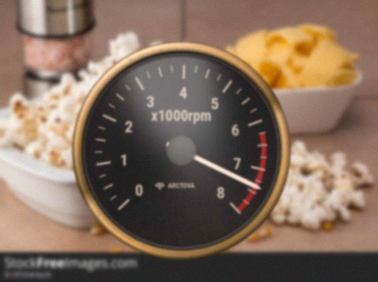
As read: 7375rpm
